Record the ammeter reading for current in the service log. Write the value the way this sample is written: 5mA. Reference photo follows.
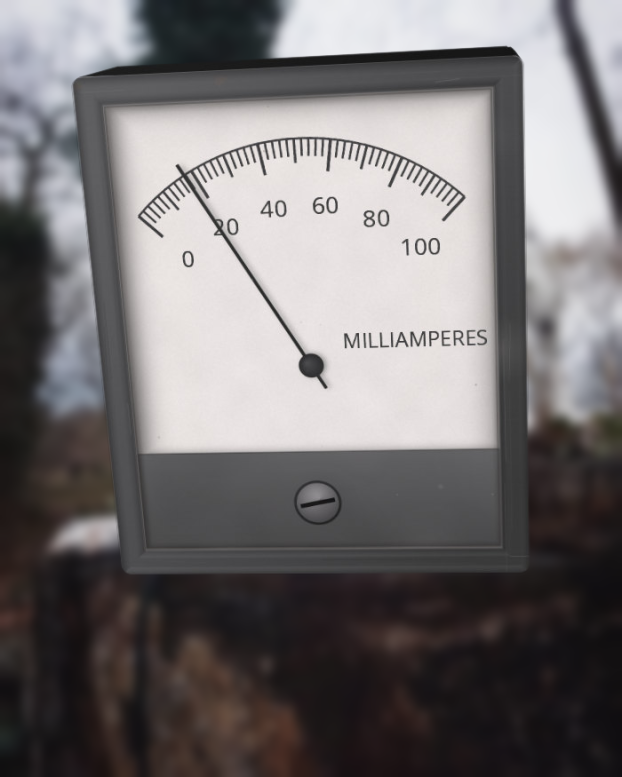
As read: 18mA
